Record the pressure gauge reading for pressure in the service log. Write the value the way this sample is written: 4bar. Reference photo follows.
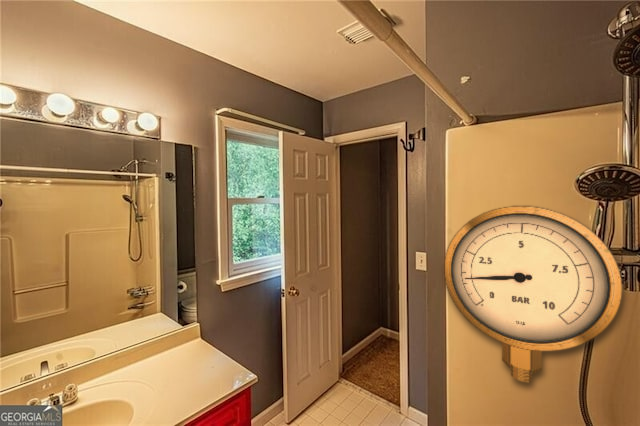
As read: 1.25bar
